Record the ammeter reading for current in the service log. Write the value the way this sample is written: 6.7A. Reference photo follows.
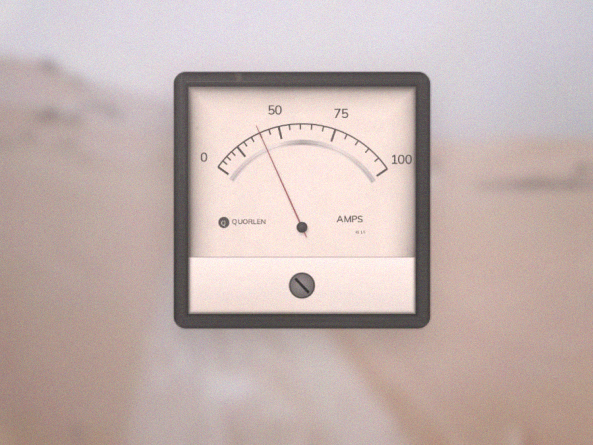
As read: 40A
